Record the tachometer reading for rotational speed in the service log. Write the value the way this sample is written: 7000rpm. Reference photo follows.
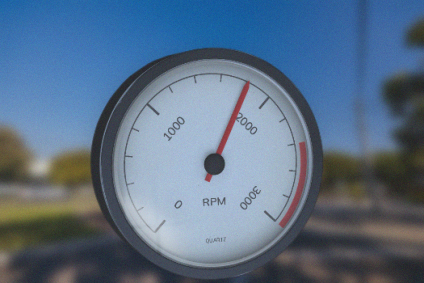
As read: 1800rpm
